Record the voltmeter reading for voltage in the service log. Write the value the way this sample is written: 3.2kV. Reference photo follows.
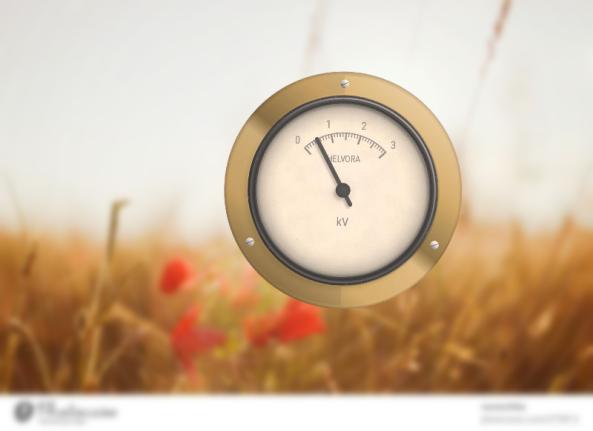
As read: 0.5kV
